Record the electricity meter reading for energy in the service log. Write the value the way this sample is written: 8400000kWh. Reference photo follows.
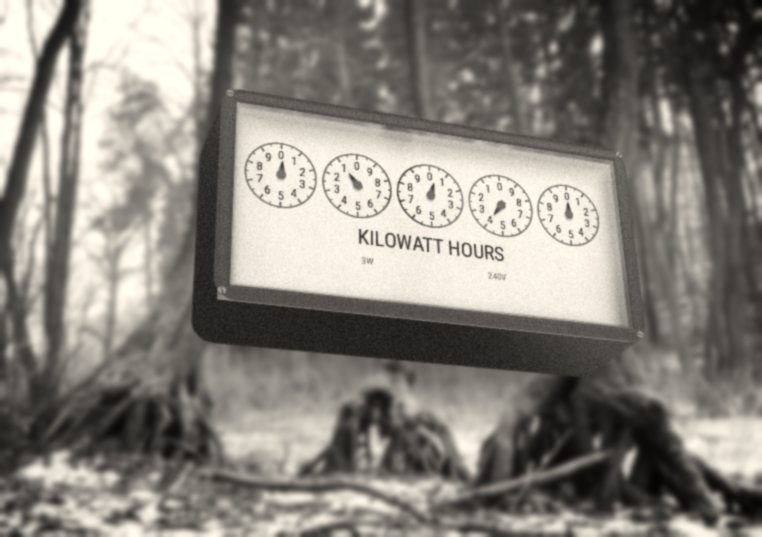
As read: 1040kWh
